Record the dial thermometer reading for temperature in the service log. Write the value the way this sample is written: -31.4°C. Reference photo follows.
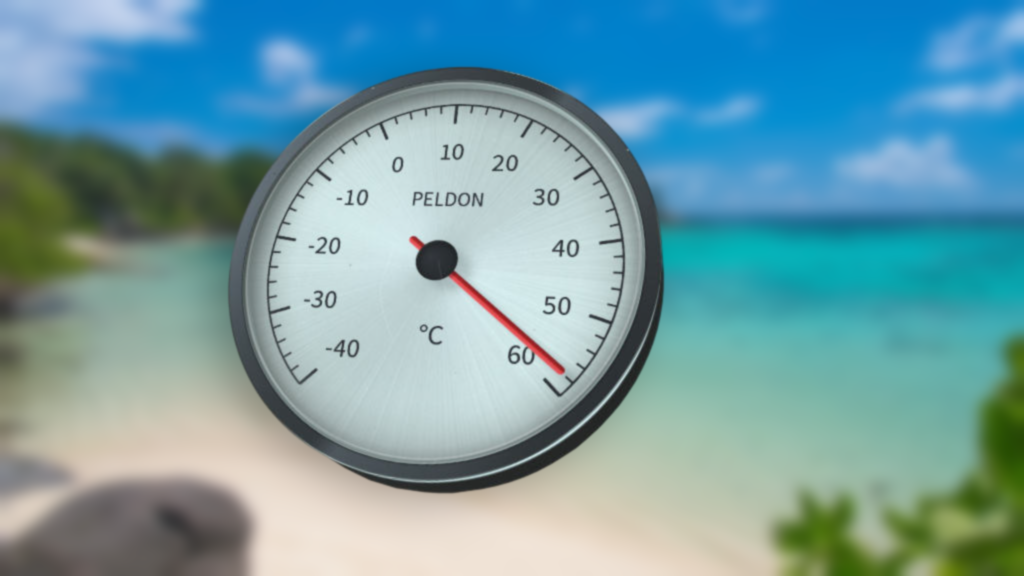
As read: 58°C
